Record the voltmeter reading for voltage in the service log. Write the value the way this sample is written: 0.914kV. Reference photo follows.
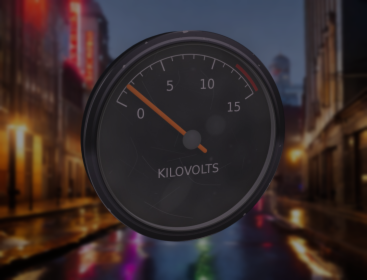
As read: 1.5kV
